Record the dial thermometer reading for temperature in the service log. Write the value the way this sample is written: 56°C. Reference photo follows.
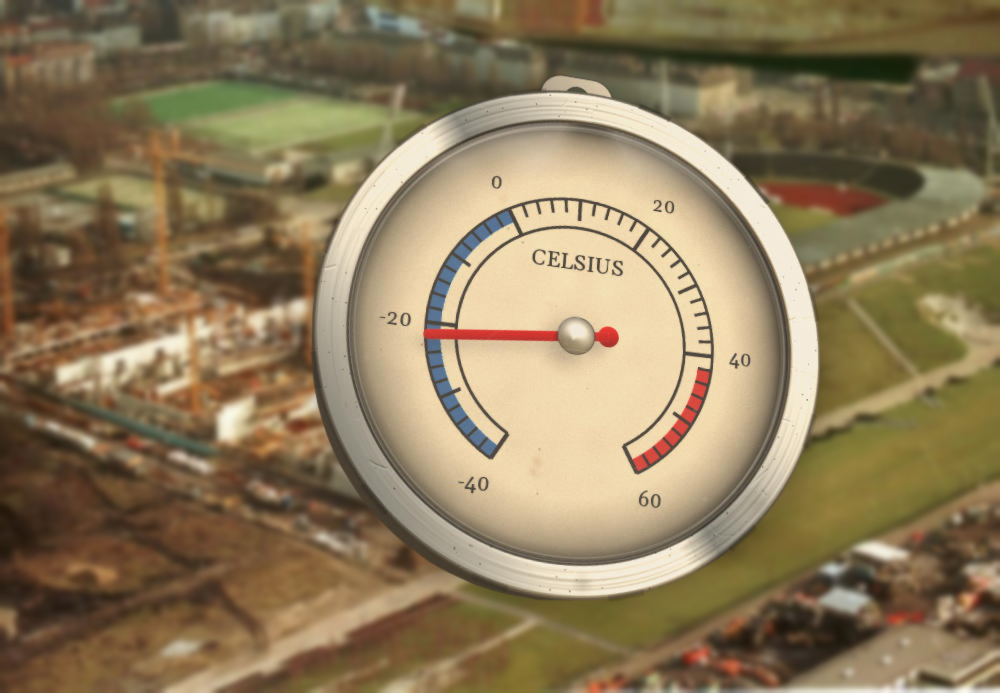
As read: -22°C
